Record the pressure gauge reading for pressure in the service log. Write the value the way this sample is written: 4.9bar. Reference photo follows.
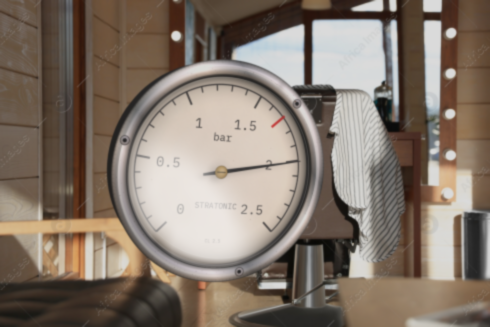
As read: 2bar
